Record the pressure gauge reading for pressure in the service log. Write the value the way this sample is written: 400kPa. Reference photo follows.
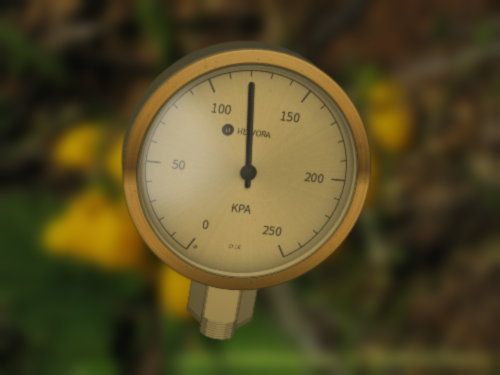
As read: 120kPa
